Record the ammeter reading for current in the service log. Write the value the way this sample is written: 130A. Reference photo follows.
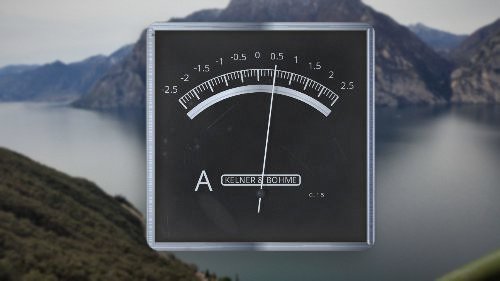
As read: 0.5A
